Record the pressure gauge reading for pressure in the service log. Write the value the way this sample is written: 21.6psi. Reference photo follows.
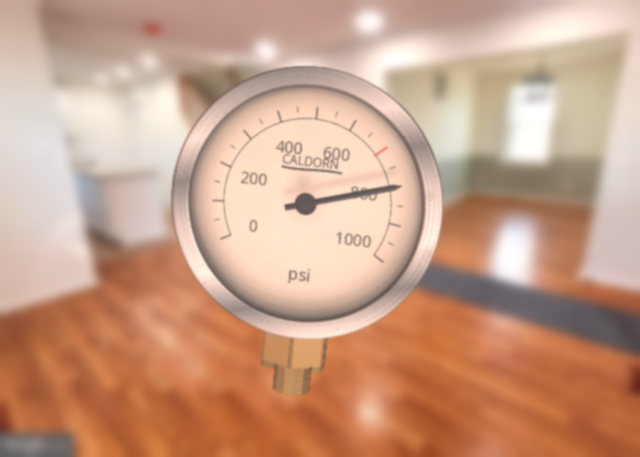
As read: 800psi
